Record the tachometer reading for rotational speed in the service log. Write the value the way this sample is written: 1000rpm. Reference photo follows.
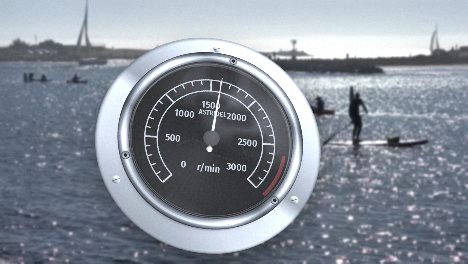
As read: 1600rpm
